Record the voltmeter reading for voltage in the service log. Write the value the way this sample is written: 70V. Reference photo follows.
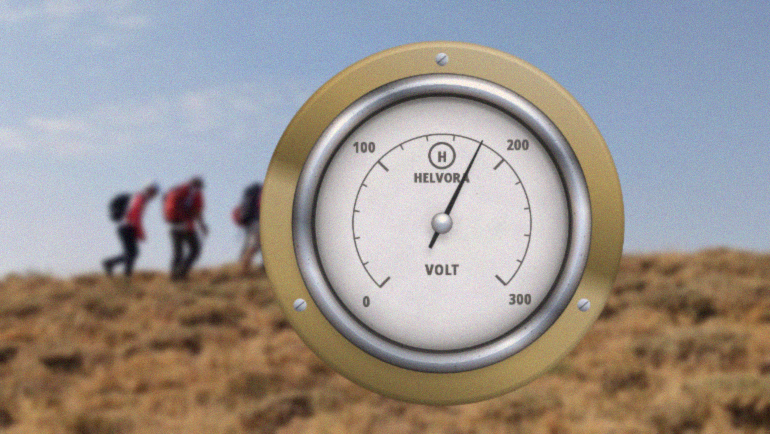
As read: 180V
